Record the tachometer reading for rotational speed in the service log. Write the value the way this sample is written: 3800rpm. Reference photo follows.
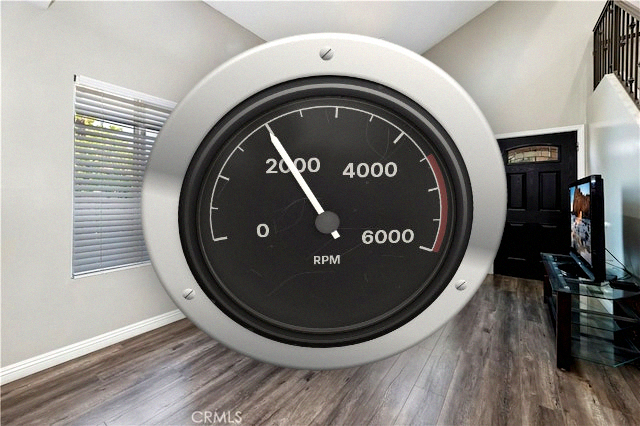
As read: 2000rpm
